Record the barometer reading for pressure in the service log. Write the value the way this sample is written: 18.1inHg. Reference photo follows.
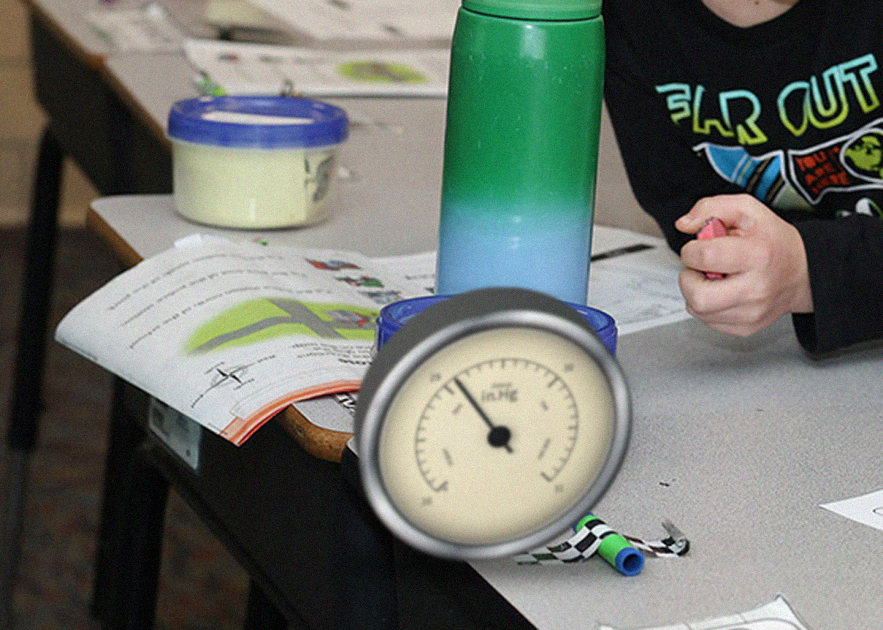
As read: 29.1inHg
